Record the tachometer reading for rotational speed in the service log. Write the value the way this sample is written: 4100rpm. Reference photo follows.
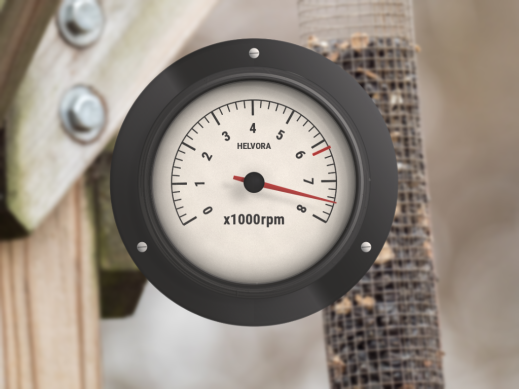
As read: 7500rpm
